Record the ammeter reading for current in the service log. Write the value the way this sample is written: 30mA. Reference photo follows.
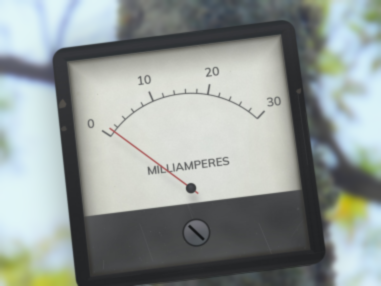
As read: 1mA
